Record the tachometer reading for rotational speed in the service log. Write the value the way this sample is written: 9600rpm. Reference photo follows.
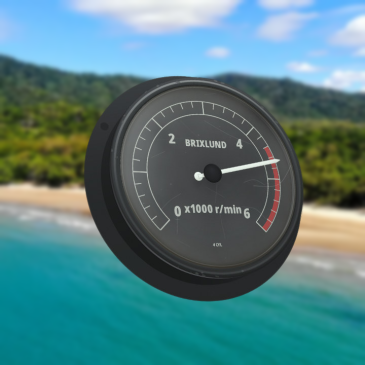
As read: 4700rpm
